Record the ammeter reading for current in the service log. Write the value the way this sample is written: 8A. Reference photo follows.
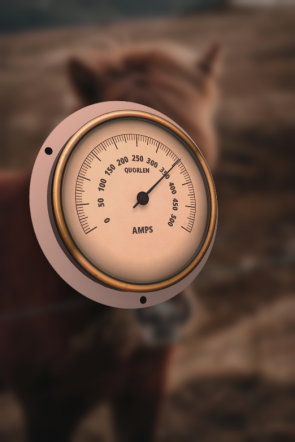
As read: 350A
